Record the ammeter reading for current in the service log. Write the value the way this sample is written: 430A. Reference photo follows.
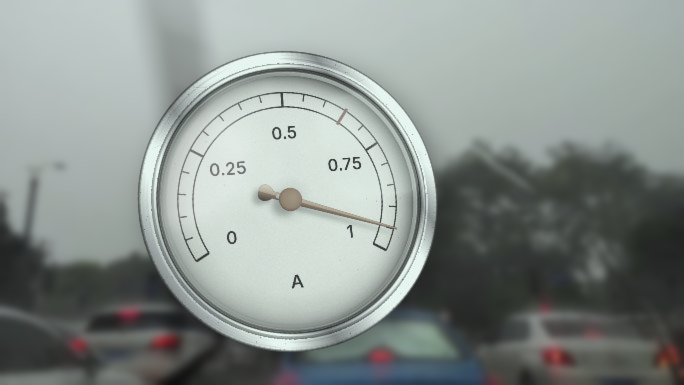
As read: 0.95A
